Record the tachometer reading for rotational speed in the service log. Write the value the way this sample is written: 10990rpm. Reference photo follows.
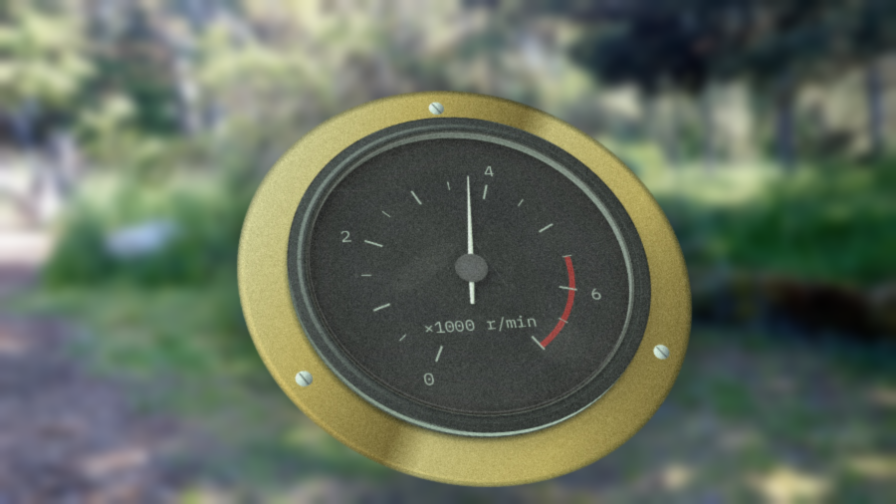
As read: 3750rpm
